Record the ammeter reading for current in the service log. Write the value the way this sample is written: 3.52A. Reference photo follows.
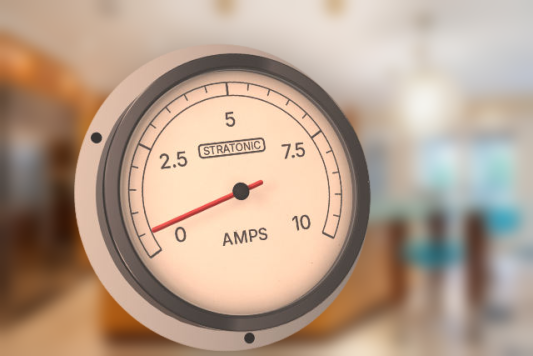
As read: 0.5A
